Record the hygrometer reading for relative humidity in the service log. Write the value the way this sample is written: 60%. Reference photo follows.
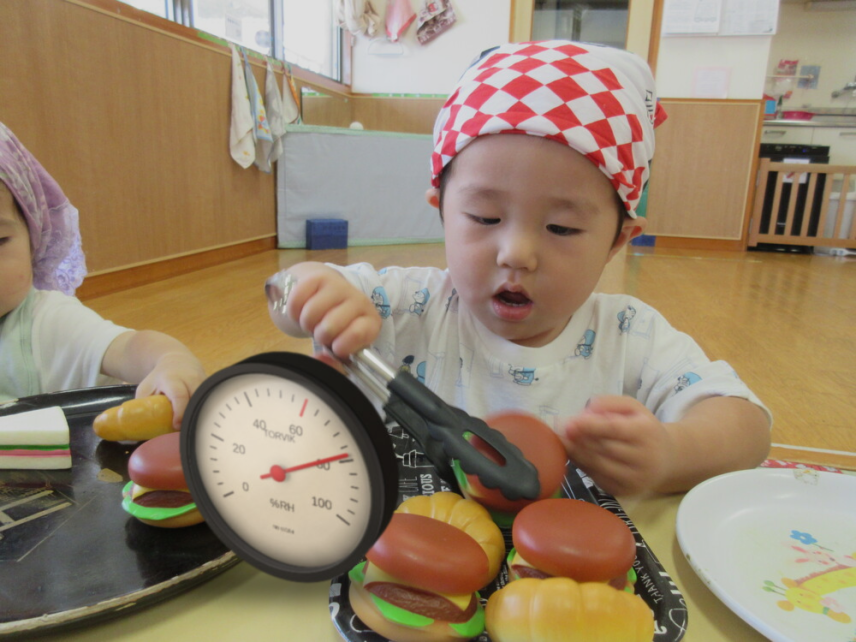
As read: 78%
